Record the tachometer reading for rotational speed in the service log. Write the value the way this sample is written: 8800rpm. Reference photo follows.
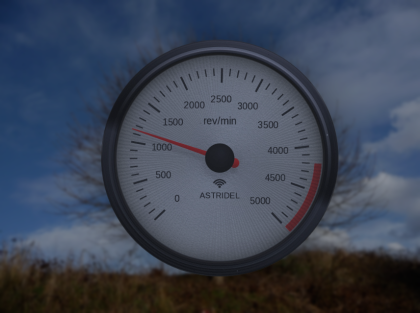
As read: 1150rpm
